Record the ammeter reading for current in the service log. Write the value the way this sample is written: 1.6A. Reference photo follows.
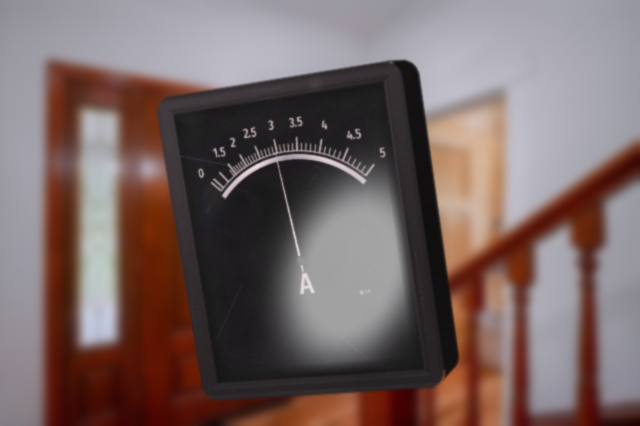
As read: 3A
